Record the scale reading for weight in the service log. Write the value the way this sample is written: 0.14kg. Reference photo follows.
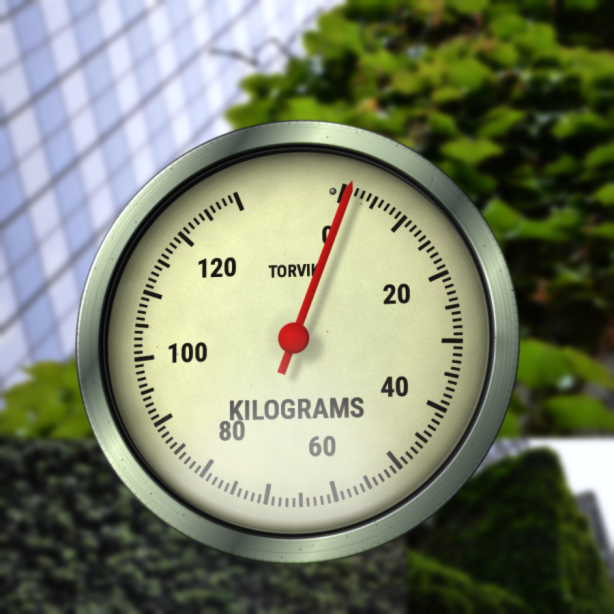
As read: 1kg
